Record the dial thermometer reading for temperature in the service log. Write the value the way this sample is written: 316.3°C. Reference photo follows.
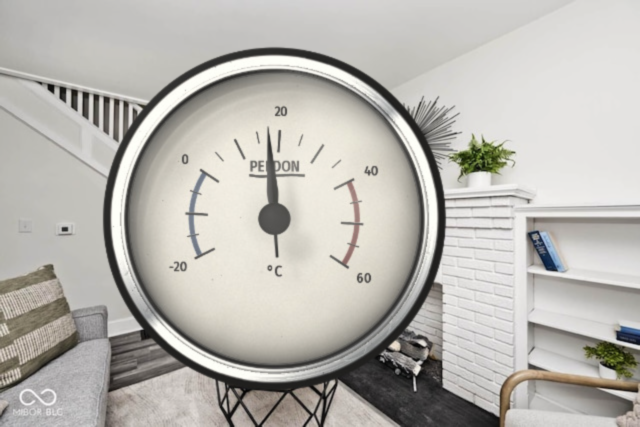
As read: 17.5°C
